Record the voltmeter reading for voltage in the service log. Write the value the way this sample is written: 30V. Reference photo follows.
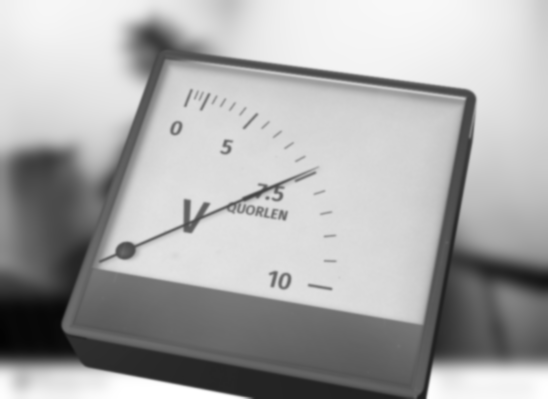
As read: 7.5V
